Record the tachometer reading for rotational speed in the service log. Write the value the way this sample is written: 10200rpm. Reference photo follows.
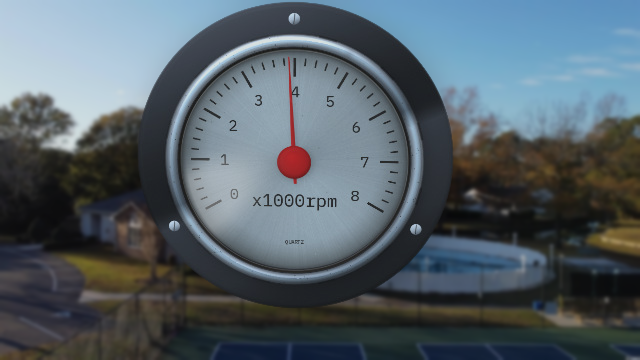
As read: 3900rpm
